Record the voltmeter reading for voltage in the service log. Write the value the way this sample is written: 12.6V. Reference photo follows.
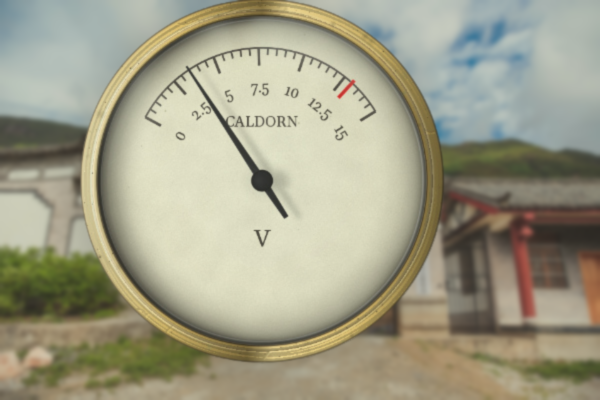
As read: 3.5V
